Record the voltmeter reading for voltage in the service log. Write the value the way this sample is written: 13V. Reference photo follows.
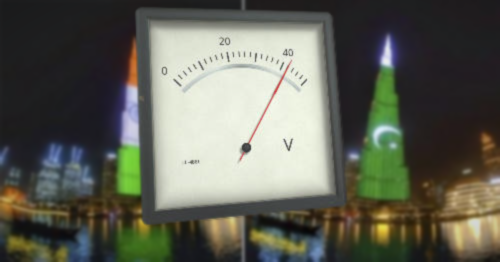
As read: 42V
